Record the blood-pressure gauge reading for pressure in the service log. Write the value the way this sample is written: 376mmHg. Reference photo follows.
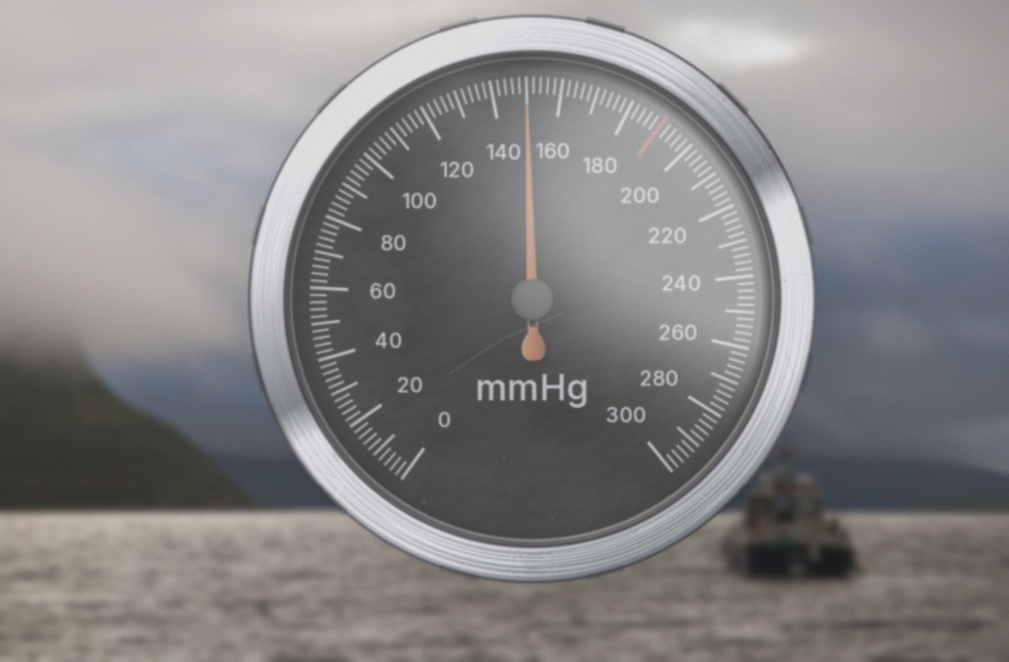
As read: 150mmHg
